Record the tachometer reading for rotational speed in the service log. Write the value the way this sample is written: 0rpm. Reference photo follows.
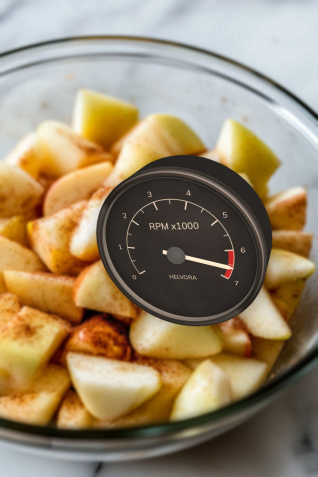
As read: 6500rpm
